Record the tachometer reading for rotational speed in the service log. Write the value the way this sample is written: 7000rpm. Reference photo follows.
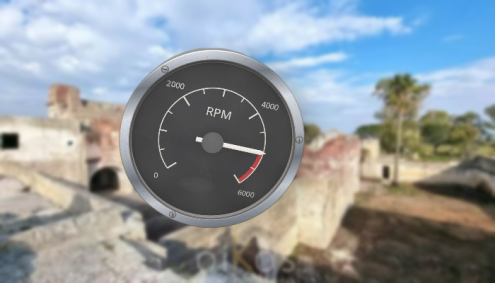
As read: 5000rpm
